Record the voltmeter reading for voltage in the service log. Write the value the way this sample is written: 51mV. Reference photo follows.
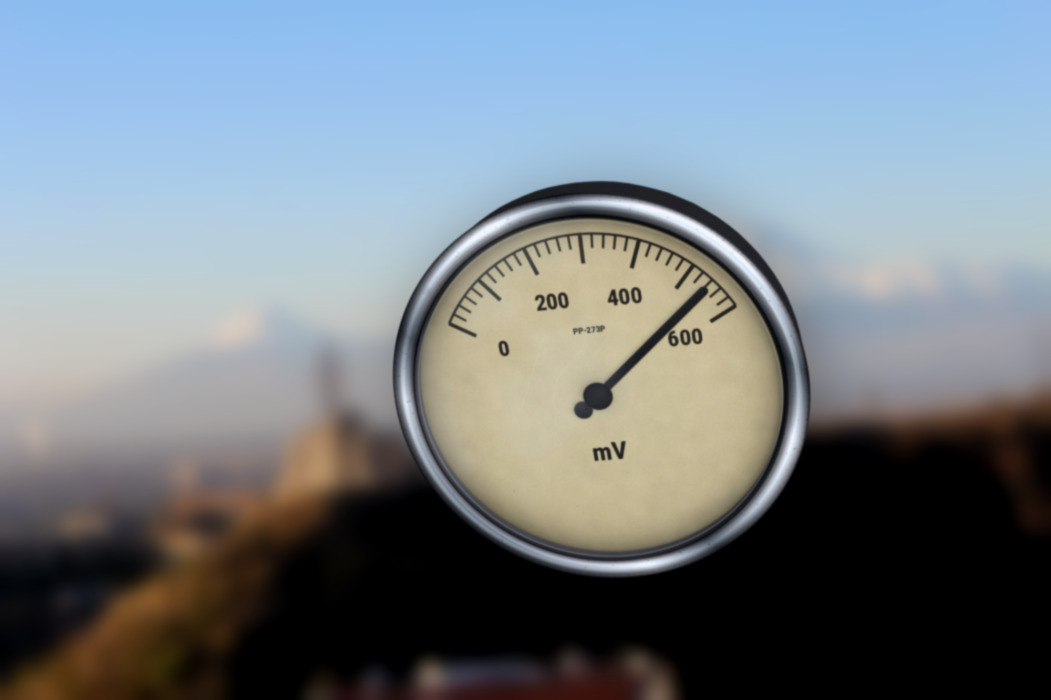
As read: 540mV
